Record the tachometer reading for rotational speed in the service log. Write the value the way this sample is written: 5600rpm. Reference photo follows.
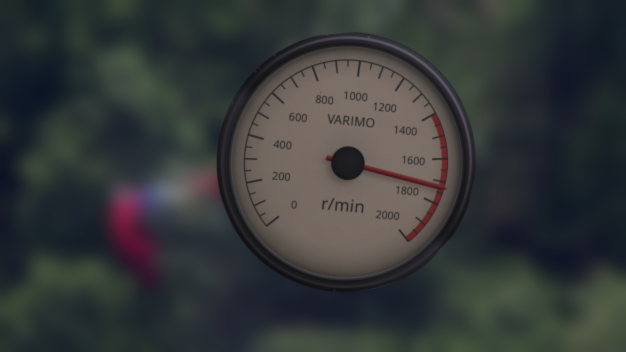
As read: 1725rpm
